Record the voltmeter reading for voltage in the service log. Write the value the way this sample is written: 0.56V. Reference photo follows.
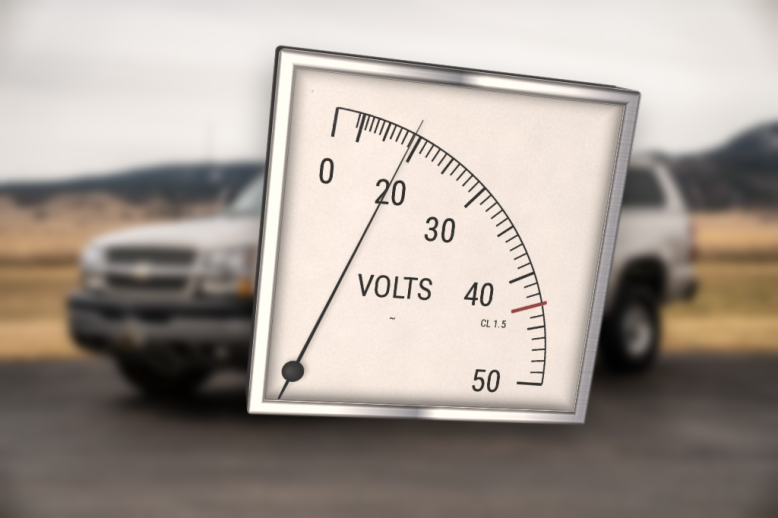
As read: 19V
